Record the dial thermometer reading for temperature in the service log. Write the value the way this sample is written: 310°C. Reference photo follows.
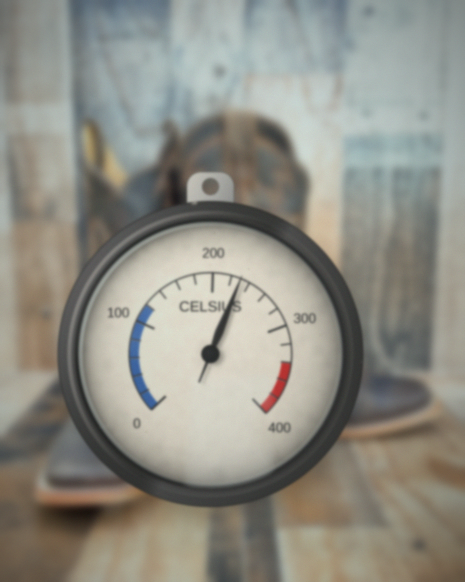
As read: 230°C
